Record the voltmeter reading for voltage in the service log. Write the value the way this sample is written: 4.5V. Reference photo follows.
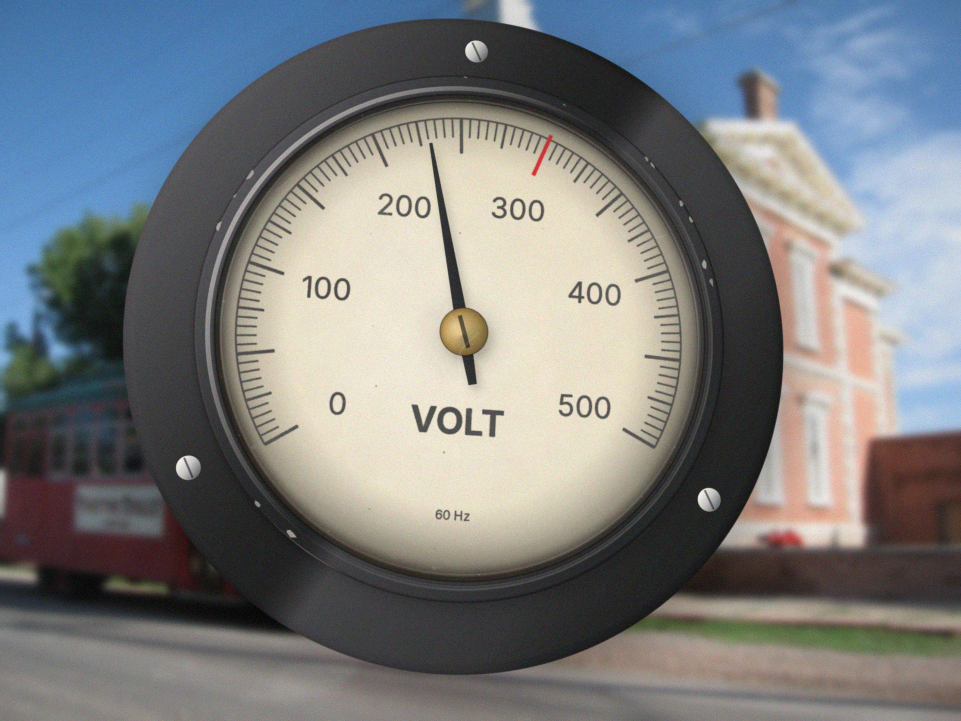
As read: 230V
